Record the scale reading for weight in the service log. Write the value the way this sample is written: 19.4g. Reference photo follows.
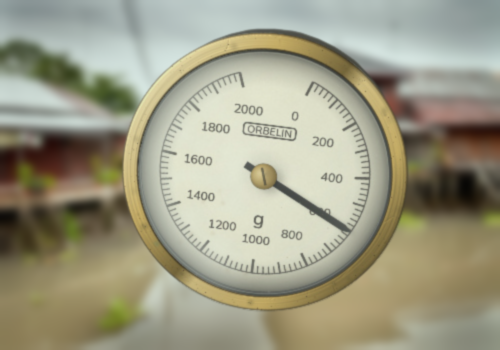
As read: 600g
